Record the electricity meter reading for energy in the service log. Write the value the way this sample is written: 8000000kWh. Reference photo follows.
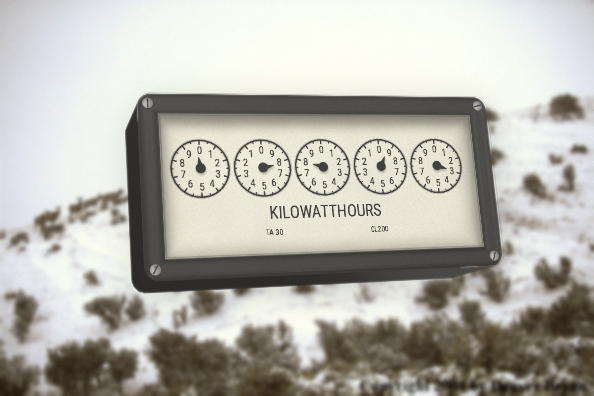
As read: 97793kWh
